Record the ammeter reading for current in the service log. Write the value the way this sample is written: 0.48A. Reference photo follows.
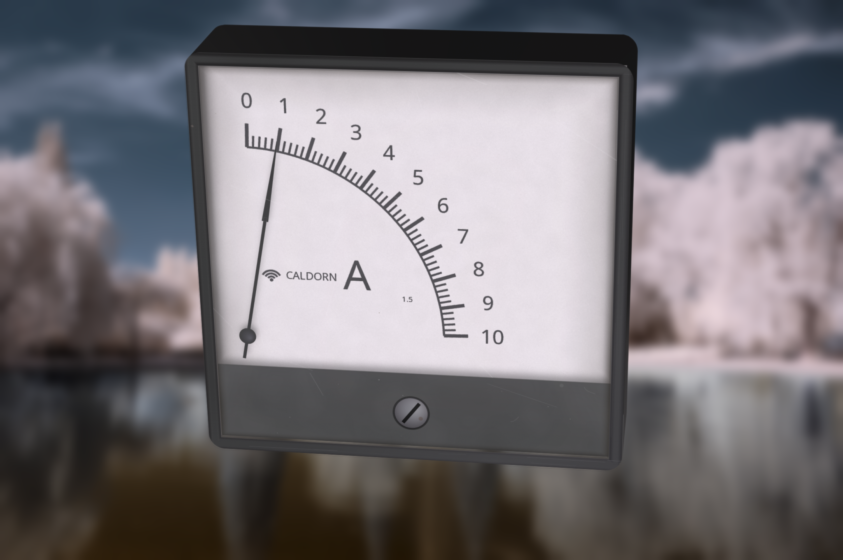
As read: 1A
